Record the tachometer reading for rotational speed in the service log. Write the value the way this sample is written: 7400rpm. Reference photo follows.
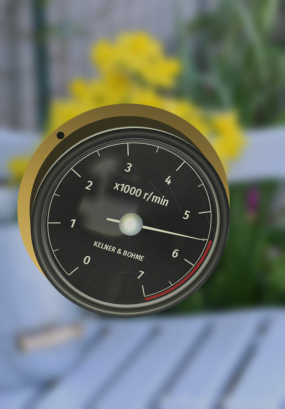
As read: 5500rpm
